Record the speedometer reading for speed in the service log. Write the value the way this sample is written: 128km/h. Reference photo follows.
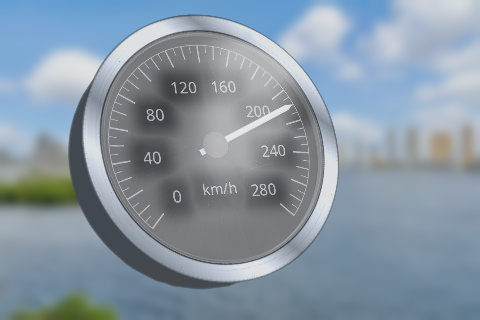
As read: 210km/h
